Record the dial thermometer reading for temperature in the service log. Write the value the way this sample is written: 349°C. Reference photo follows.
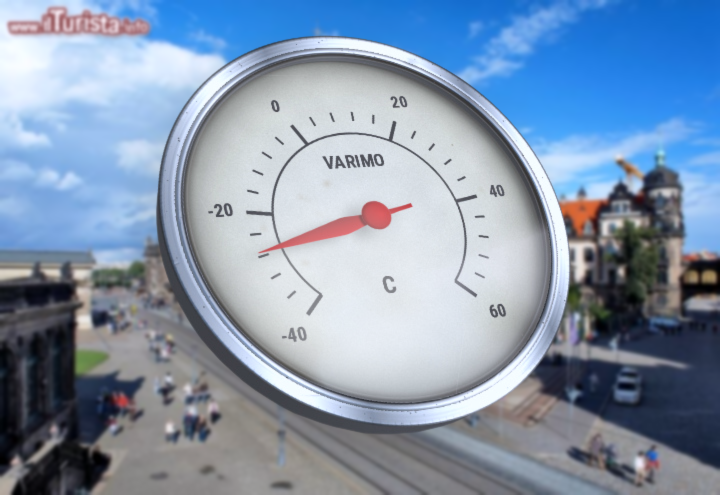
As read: -28°C
